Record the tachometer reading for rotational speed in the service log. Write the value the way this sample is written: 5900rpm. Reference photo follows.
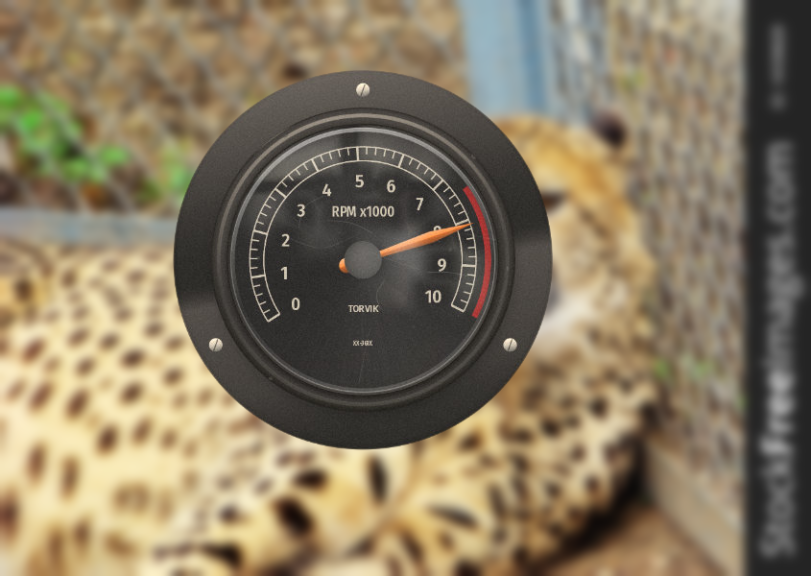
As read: 8100rpm
